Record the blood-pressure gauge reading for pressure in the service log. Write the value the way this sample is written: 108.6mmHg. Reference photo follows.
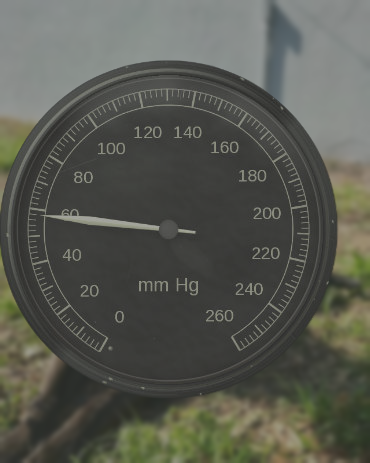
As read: 58mmHg
